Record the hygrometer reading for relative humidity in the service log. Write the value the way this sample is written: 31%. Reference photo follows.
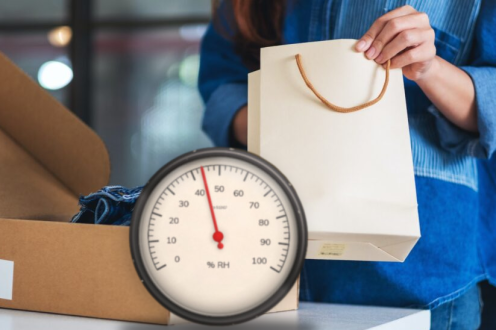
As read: 44%
